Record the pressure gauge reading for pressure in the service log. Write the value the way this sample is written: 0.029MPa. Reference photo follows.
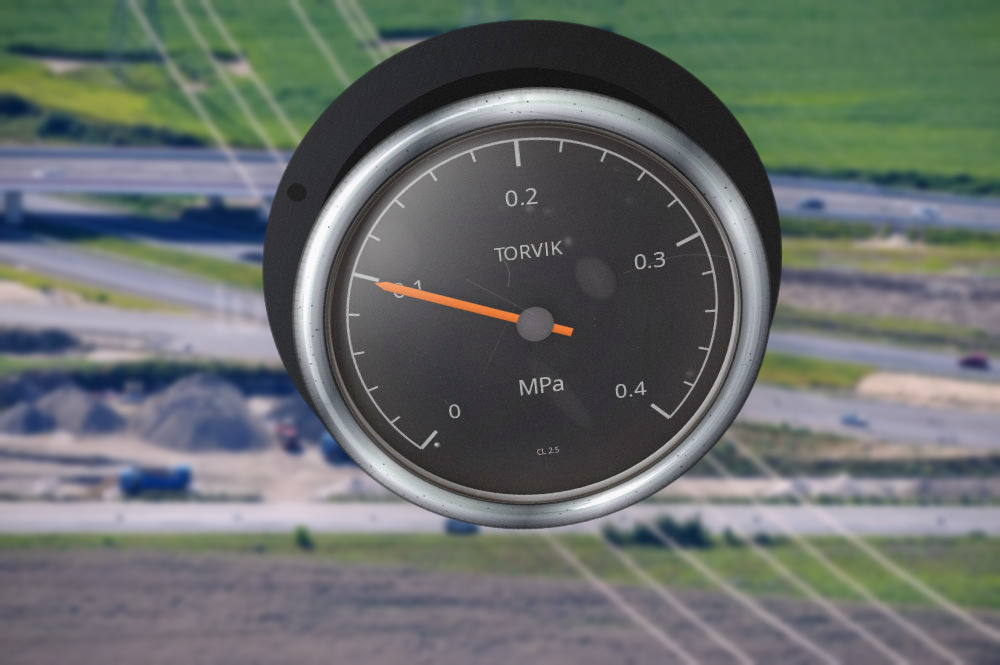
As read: 0.1MPa
